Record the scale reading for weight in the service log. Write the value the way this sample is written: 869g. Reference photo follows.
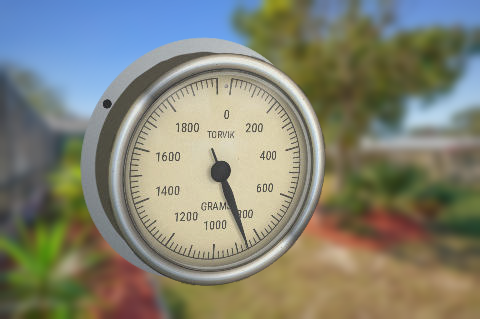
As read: 860g
